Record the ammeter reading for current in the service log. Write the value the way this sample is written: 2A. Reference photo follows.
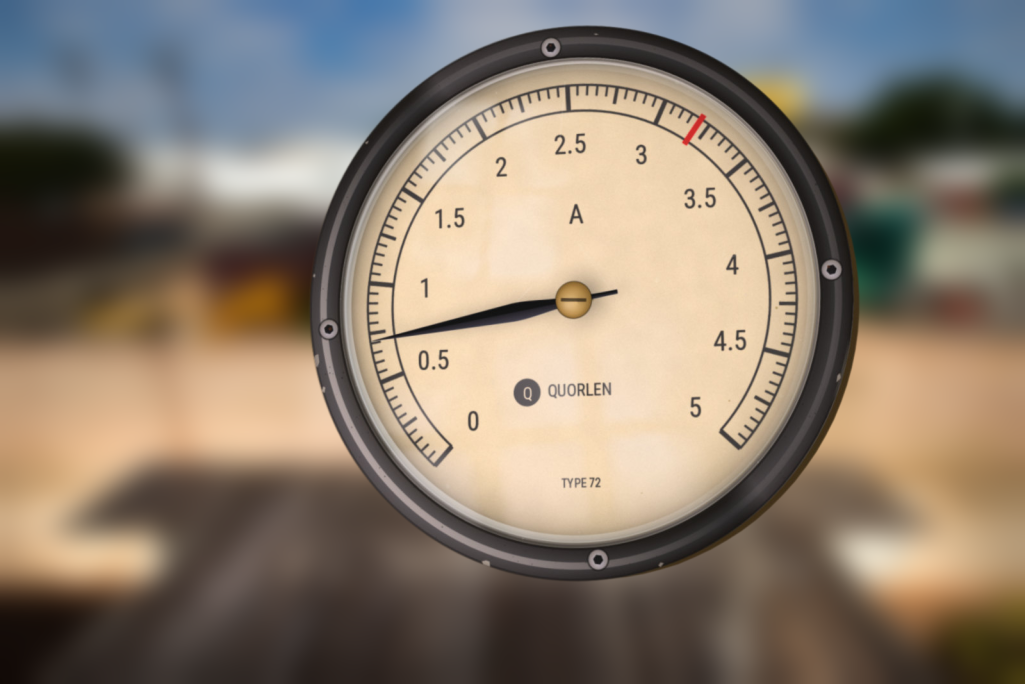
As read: 0.7A
